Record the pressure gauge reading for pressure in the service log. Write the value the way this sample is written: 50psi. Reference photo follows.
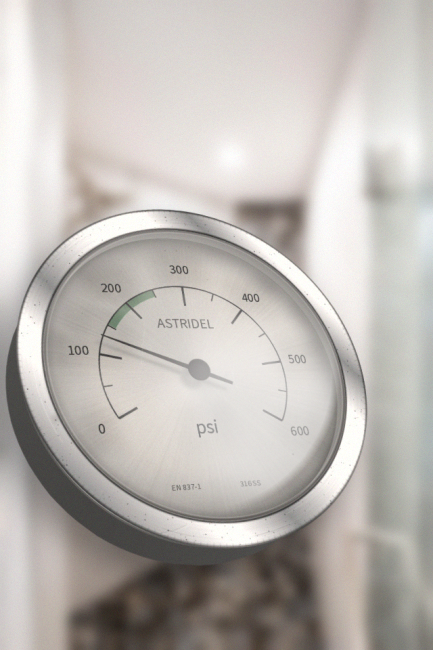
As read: 125psi
